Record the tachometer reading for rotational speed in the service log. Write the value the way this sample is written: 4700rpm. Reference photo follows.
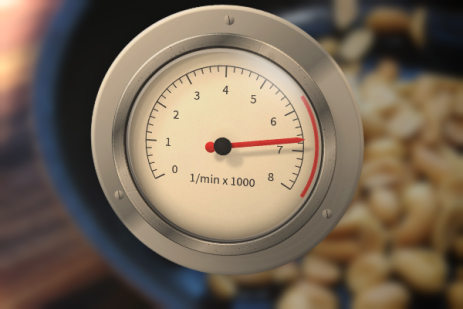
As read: 6700rpm
